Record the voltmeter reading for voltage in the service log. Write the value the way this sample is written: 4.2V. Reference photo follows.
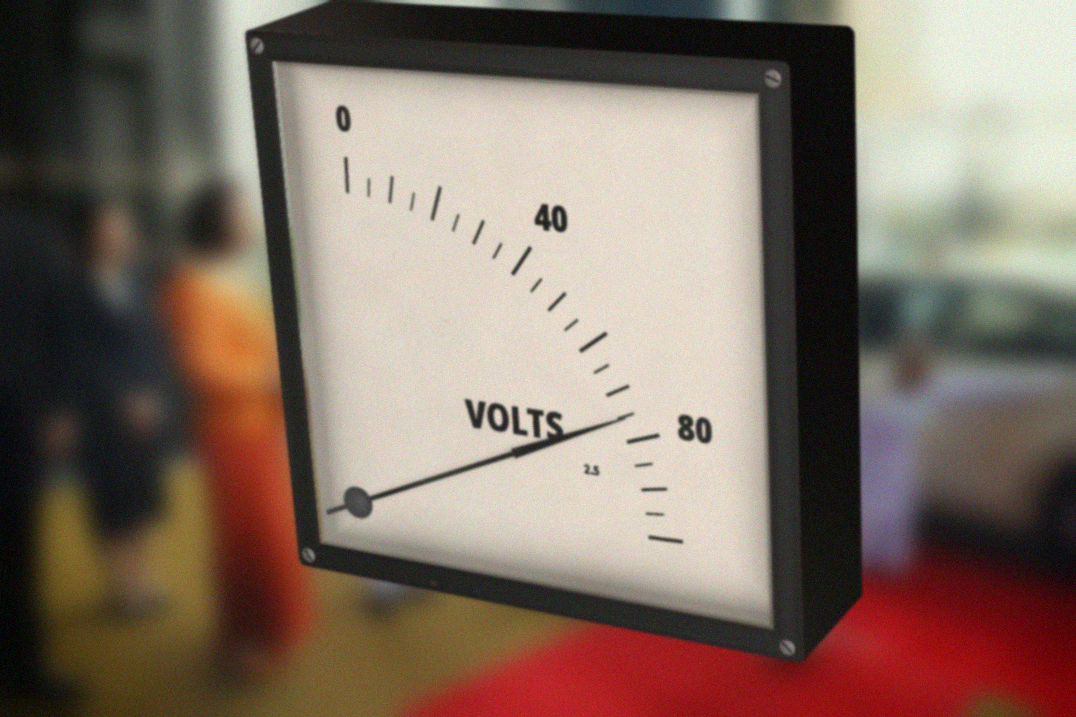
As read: 75V
